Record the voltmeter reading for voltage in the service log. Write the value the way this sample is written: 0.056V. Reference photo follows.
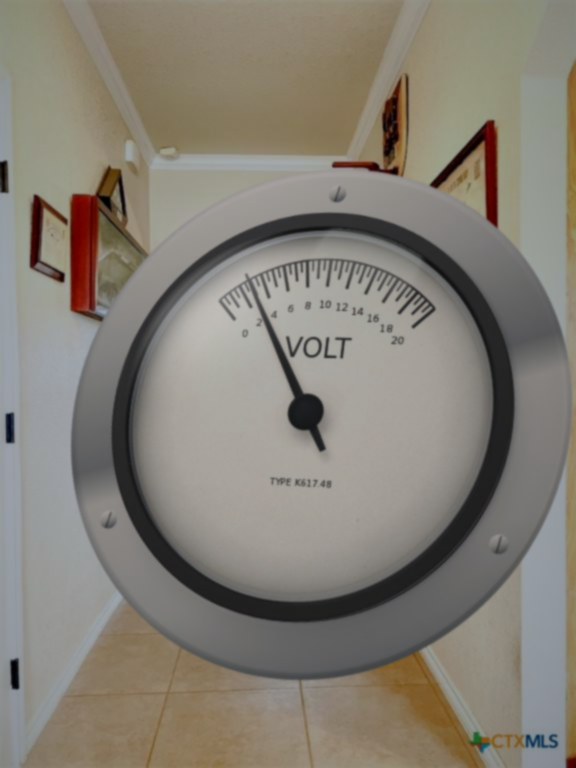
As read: 3V
